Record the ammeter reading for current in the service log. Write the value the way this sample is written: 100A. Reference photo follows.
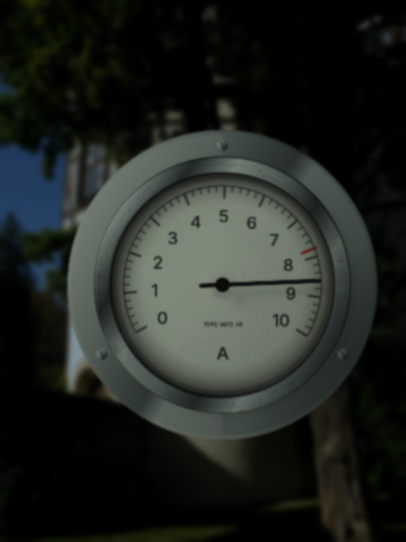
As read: 8.6A
